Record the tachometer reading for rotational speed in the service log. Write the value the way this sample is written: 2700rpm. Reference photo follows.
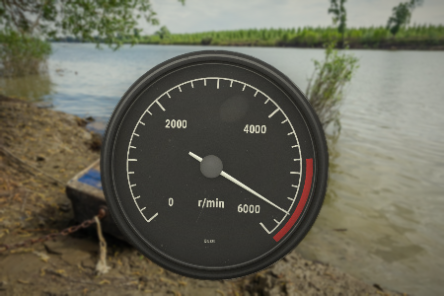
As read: 5600rpm
